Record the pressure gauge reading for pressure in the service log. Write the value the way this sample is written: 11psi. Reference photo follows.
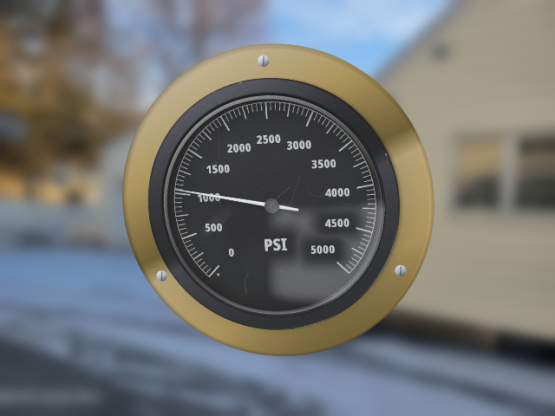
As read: 1050psi
